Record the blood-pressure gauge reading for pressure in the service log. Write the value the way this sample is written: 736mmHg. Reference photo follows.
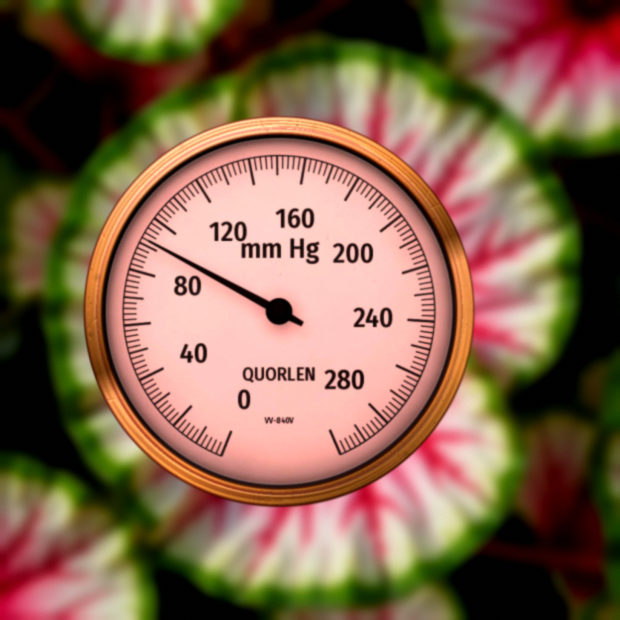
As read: 92mmHg
